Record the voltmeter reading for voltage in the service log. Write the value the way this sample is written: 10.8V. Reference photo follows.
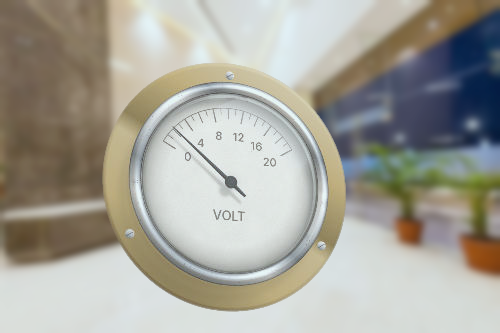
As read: 2V
